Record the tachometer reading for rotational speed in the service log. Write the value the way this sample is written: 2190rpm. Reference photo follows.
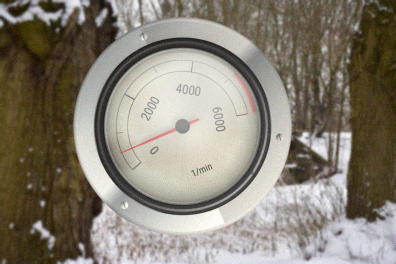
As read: 500rpm
